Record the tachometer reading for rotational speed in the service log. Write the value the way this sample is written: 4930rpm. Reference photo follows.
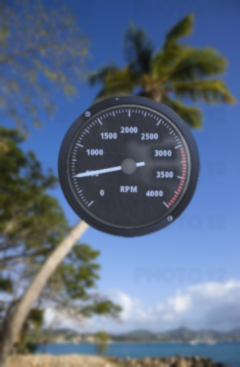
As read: 500rpm
